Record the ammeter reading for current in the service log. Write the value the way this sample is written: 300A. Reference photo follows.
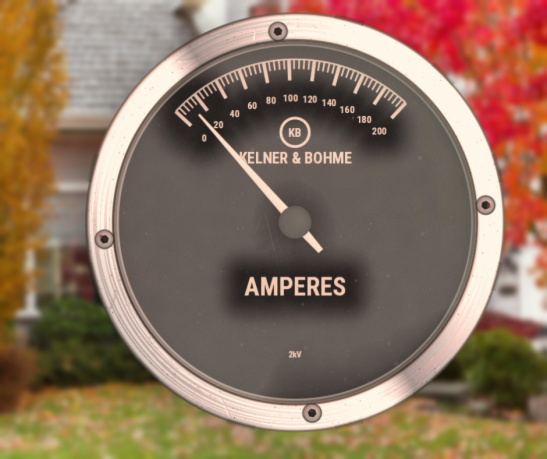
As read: 12A
